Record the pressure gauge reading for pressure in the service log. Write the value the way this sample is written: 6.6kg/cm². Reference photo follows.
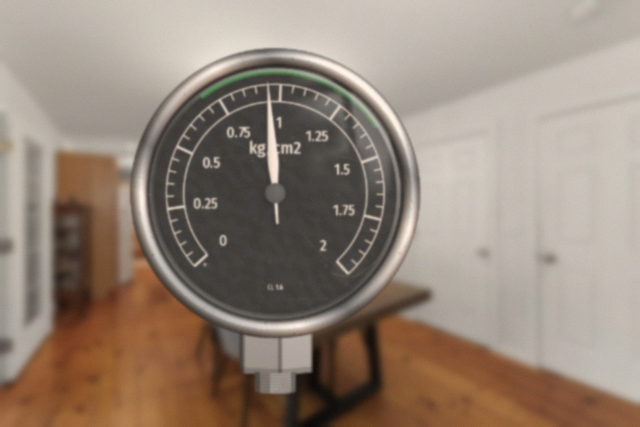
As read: 0.95kg/cm²
